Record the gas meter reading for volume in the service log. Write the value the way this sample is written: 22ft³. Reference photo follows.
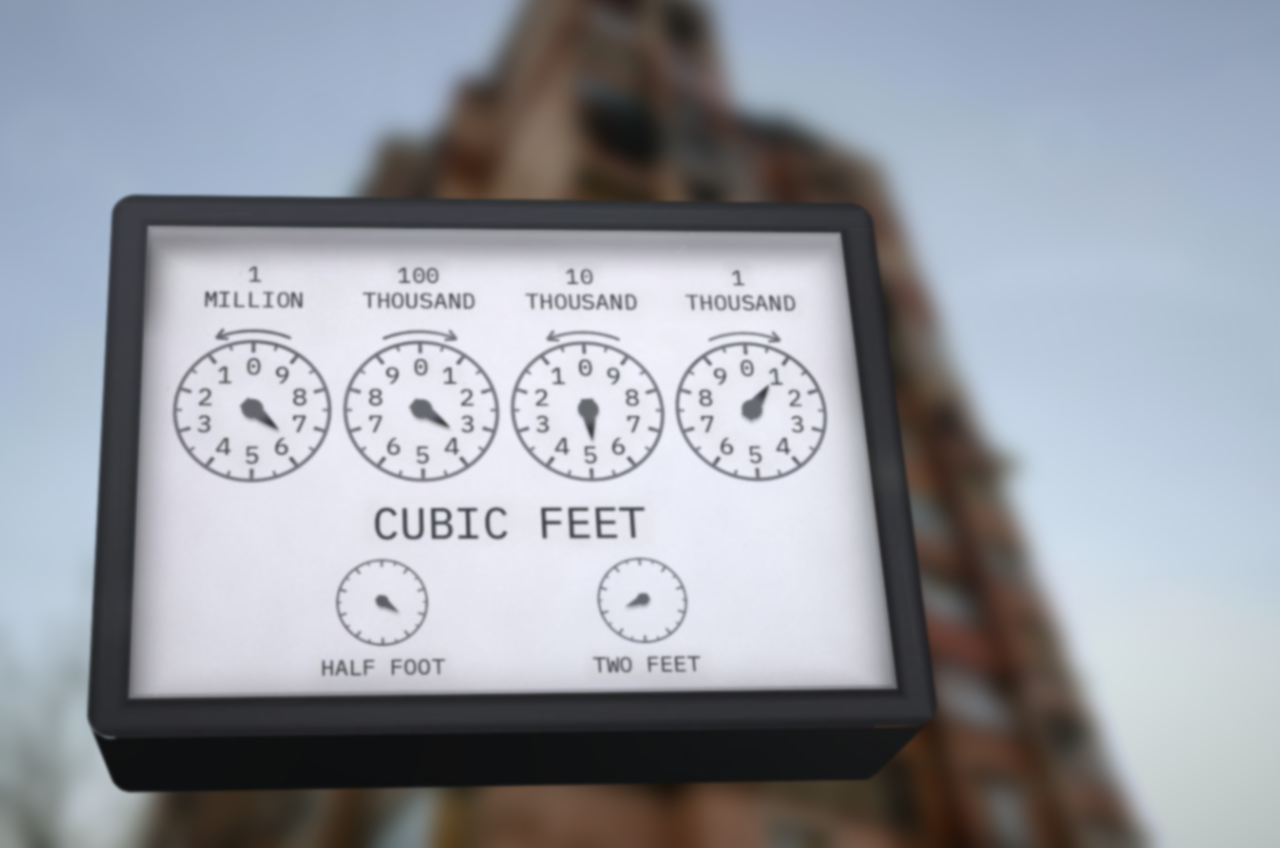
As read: 635100ft³
